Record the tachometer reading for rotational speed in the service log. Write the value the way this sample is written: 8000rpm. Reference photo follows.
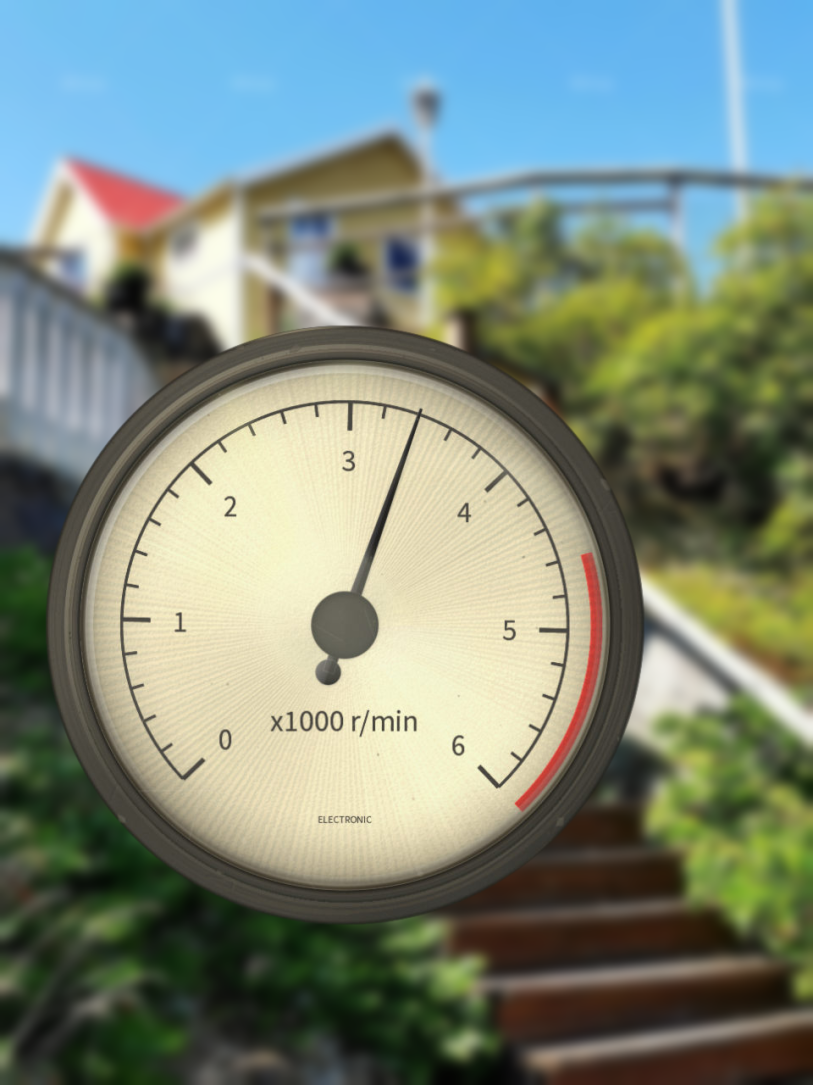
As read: 3400rpm
